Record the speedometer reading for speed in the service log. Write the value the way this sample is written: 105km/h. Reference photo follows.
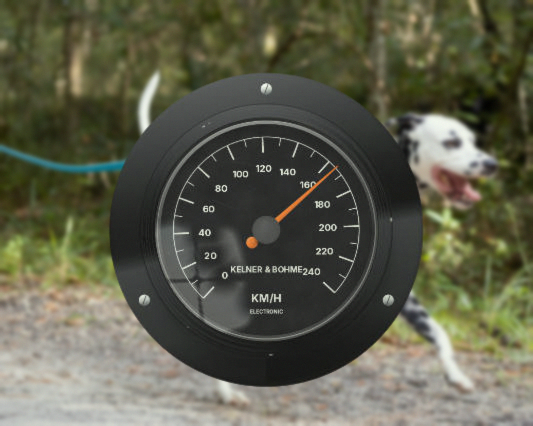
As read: 165km/h
